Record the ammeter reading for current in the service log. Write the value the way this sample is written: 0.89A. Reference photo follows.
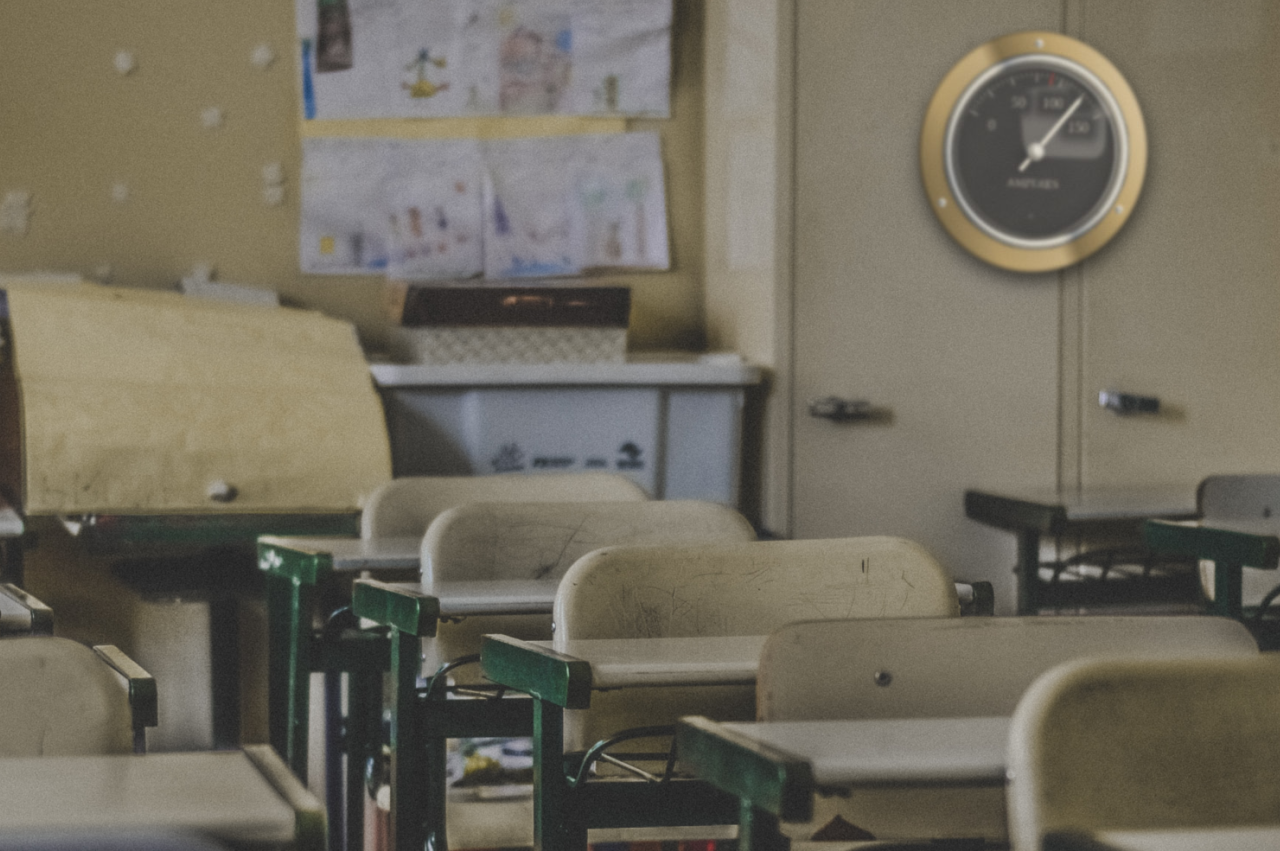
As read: 125A
